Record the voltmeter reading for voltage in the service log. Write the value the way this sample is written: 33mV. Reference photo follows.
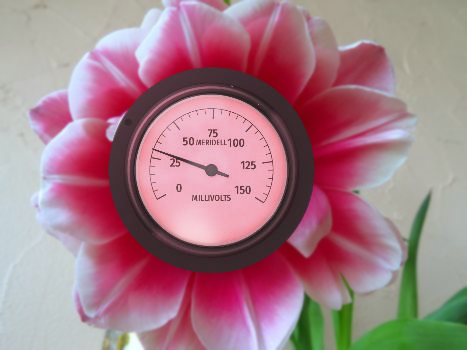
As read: 30mV
